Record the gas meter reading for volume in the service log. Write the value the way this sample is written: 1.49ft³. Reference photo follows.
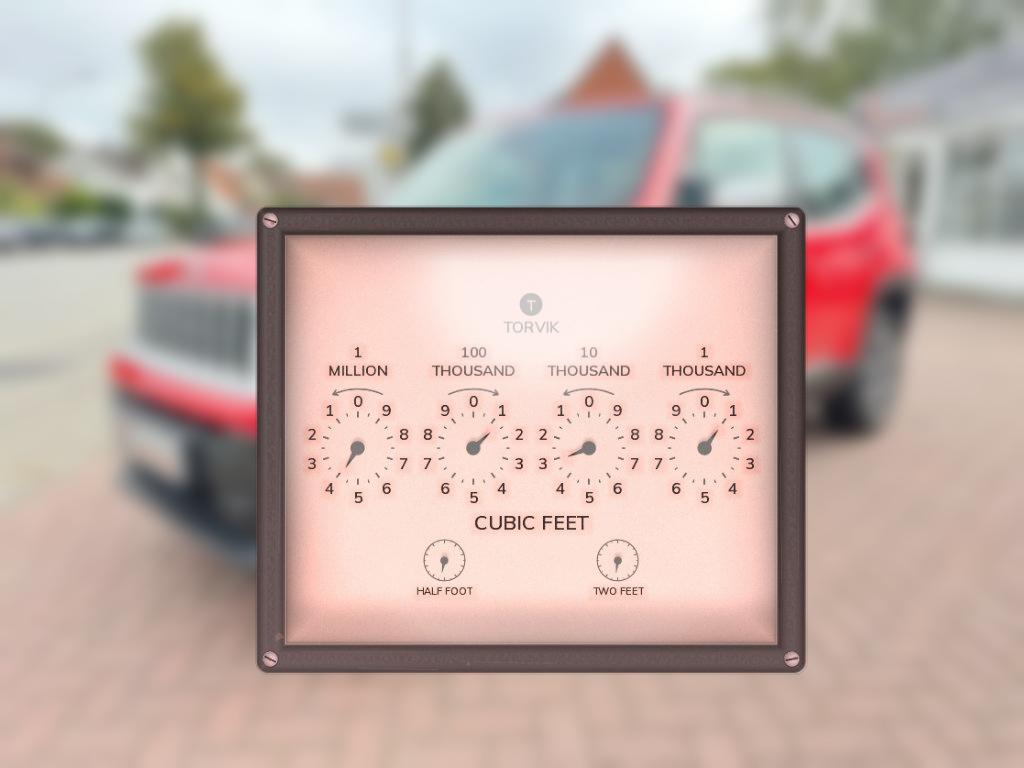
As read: 413100ft³
